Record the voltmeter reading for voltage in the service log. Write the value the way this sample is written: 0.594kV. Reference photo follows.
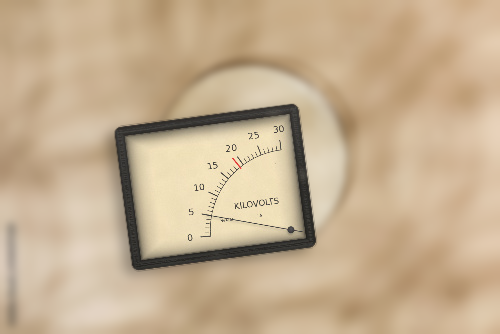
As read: 5kV
